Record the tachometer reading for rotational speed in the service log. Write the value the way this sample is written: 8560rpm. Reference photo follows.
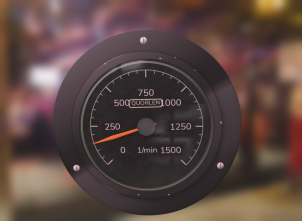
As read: 150rpm
